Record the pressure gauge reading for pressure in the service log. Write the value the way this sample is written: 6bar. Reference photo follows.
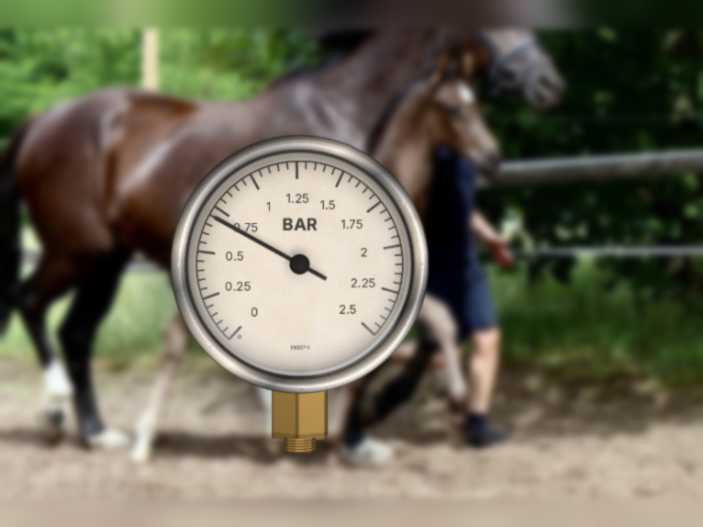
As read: 0.7bar
